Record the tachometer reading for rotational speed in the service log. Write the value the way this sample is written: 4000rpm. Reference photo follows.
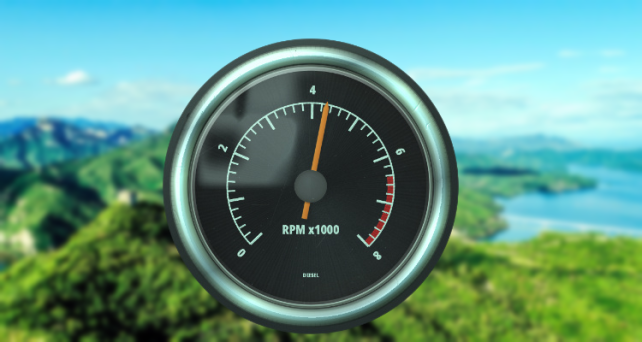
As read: 4300rpm
